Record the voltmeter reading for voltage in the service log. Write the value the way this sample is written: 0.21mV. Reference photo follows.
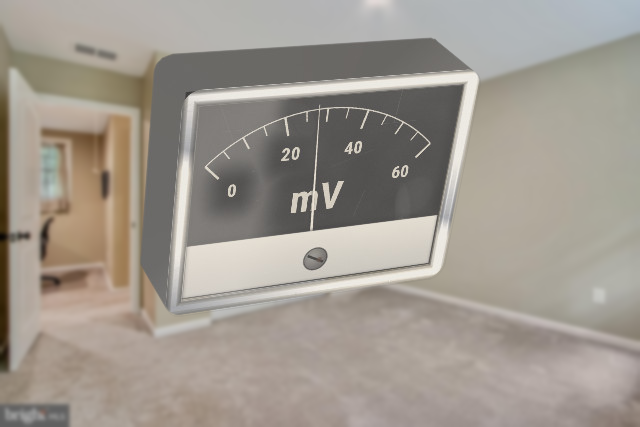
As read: 27.5mV
